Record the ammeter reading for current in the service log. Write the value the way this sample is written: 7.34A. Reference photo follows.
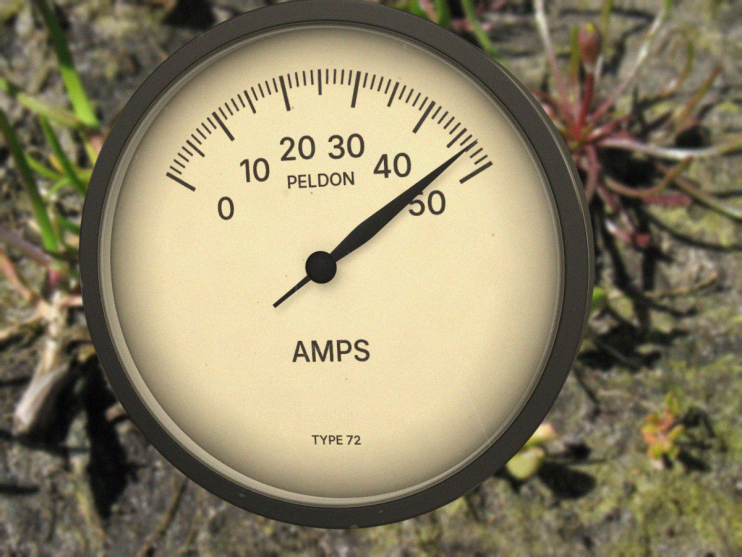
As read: 47A
